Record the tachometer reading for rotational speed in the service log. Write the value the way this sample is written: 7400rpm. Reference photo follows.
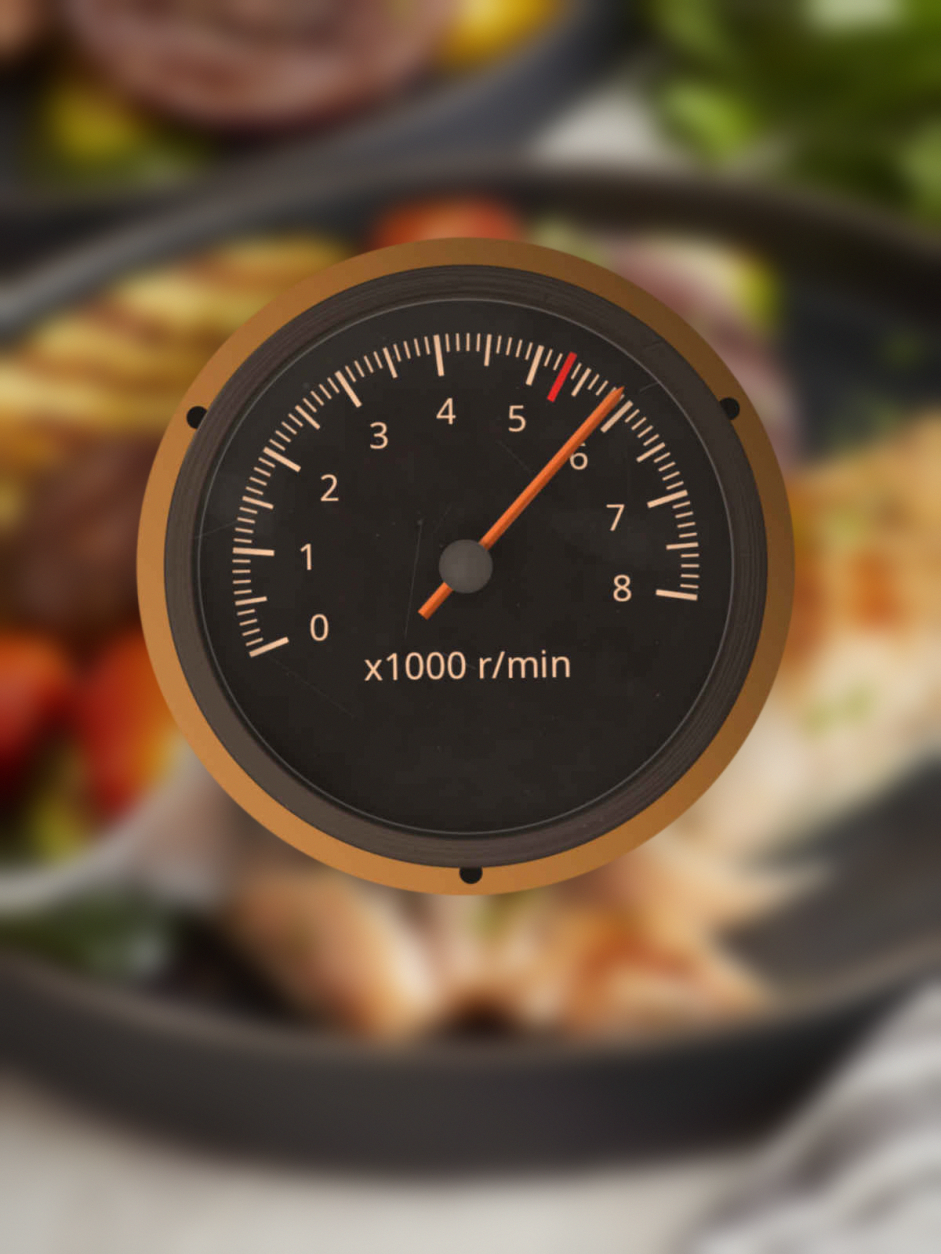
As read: 5850rpm
